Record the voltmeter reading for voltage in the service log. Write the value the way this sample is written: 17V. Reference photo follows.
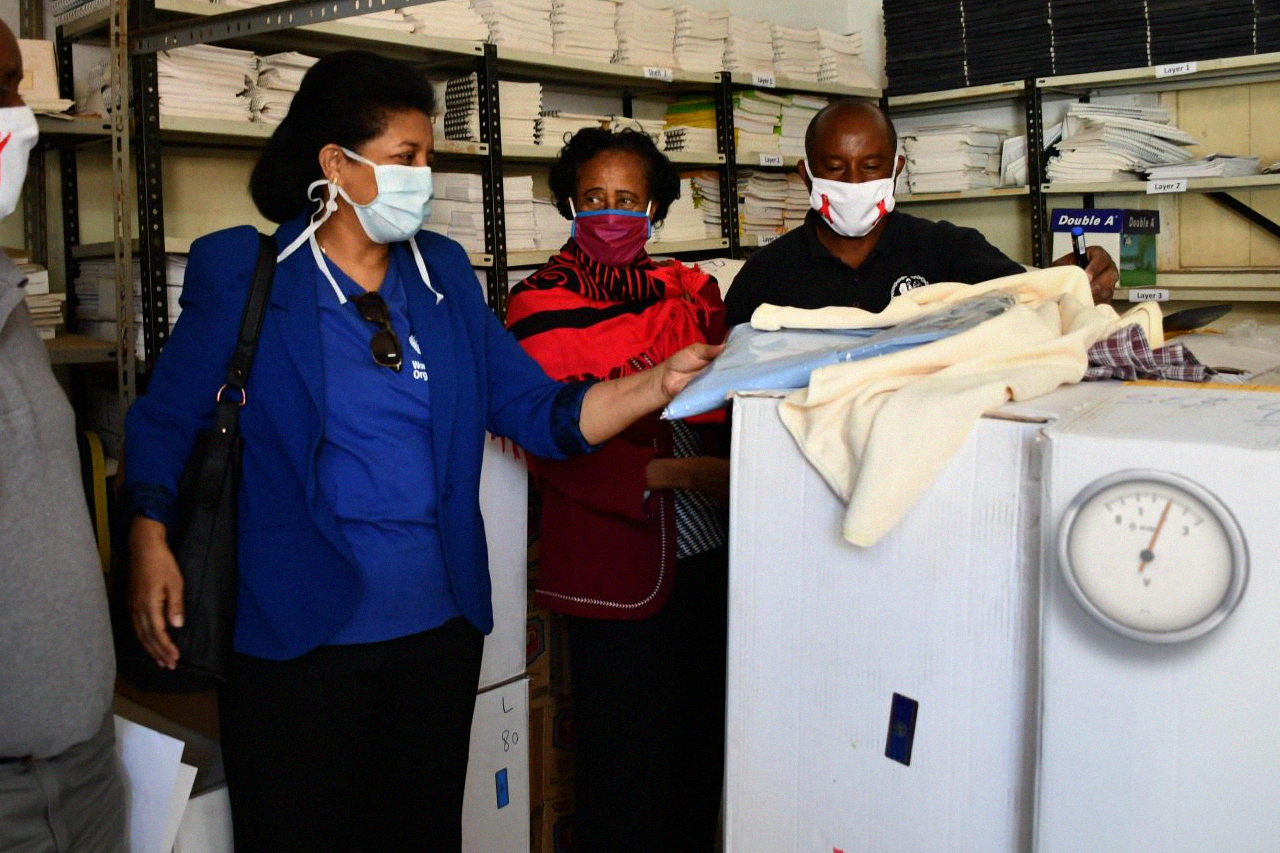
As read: 2V
